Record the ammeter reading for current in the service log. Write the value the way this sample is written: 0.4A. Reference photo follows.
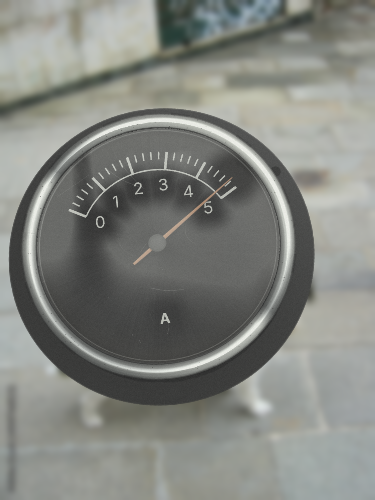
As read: 4.8A
